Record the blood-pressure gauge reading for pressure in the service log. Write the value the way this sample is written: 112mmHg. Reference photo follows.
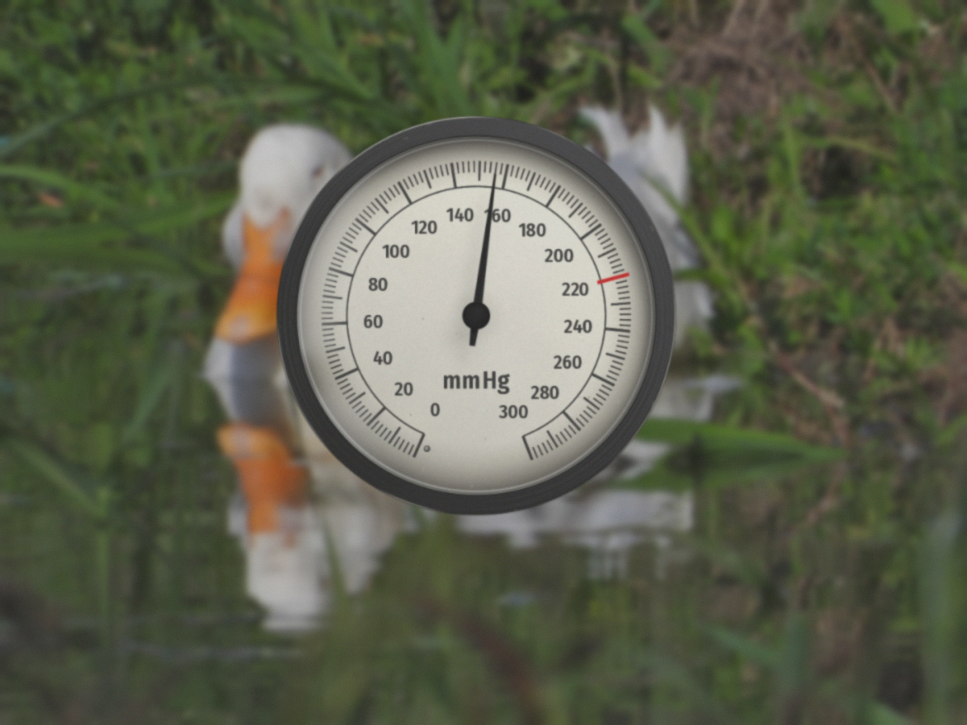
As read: 156mmHg
